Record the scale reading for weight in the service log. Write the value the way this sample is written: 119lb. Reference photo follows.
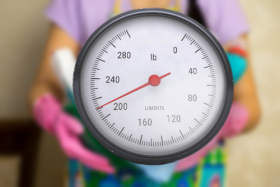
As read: 210lb
